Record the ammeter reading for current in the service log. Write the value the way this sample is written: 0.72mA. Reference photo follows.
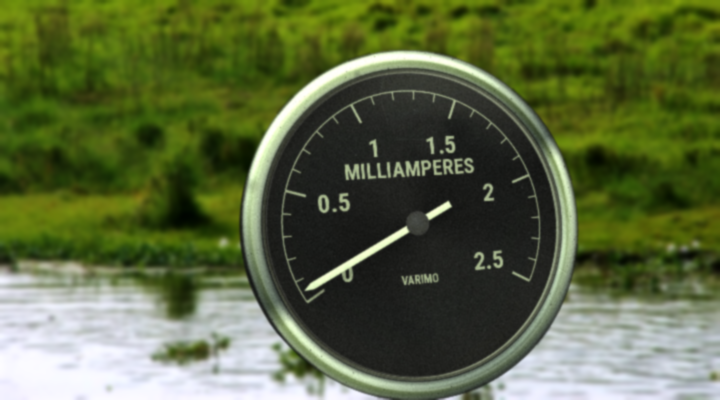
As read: 0.05mA
